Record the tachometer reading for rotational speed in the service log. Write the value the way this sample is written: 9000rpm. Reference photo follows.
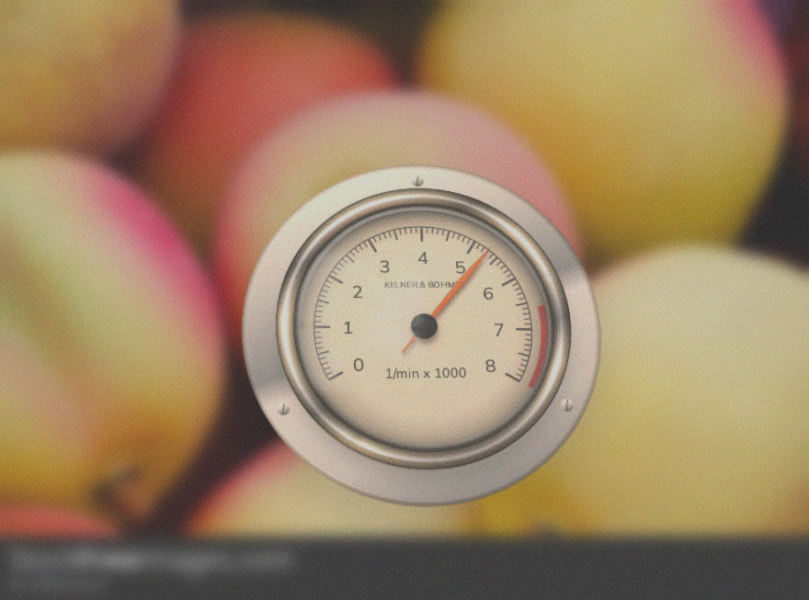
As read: 5300rpm
